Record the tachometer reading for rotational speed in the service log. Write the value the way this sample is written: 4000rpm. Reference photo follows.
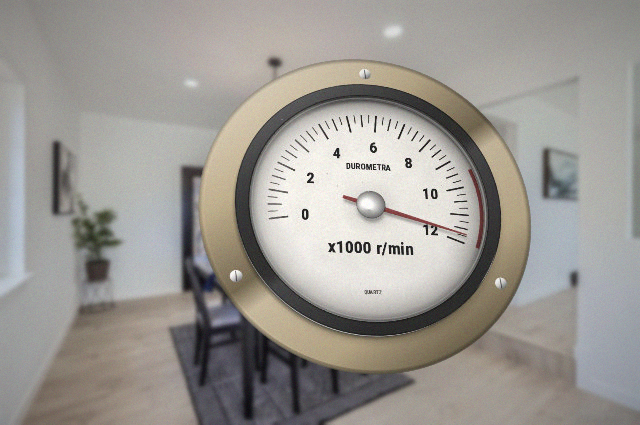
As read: 11750rpm
